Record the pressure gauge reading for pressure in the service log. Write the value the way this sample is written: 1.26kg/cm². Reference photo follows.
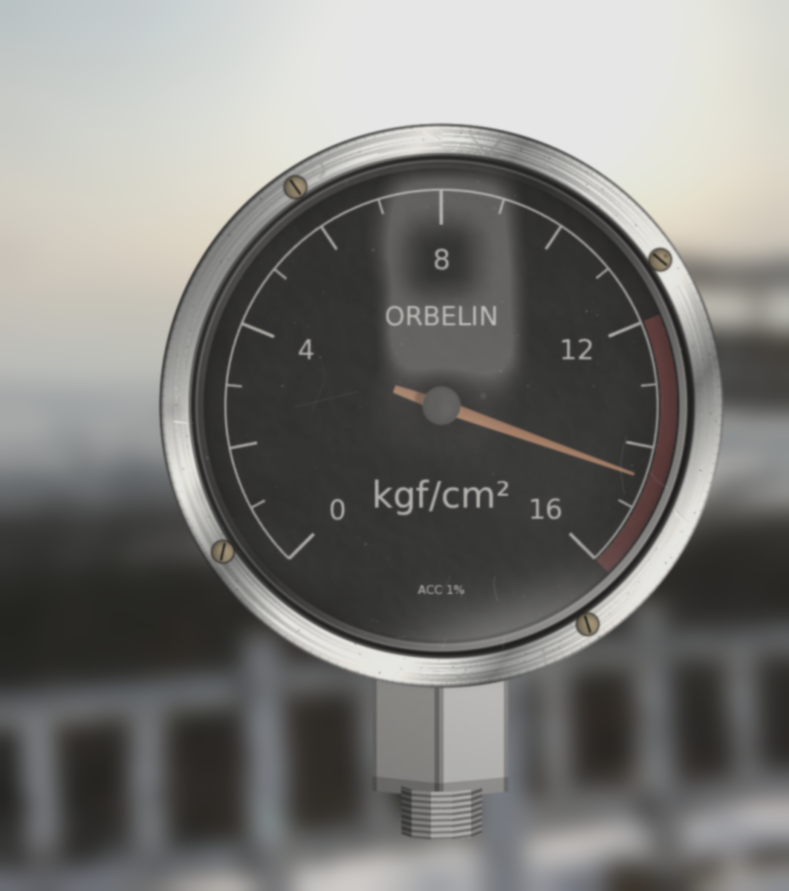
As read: 14.5kg/cm²
